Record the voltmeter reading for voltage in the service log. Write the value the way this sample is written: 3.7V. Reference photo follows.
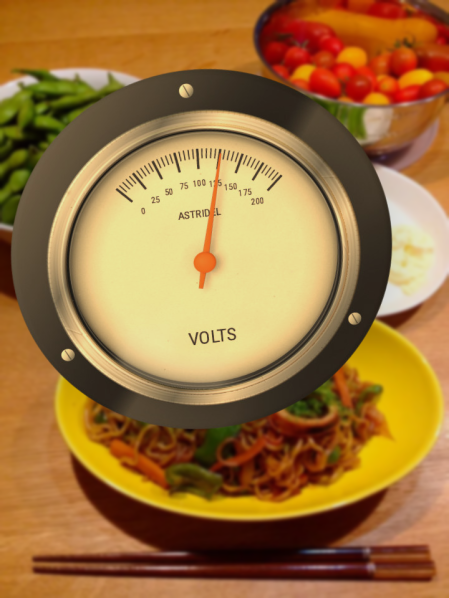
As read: 125V
